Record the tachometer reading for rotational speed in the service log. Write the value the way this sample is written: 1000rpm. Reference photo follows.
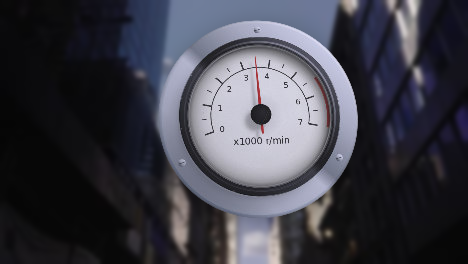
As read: 3500rpm
